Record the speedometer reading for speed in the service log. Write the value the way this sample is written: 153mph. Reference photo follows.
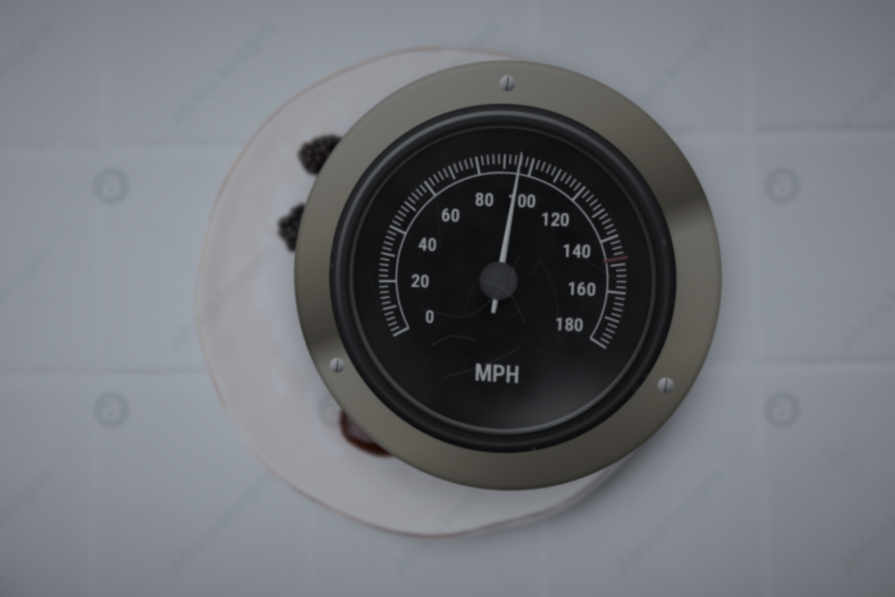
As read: 96mph
